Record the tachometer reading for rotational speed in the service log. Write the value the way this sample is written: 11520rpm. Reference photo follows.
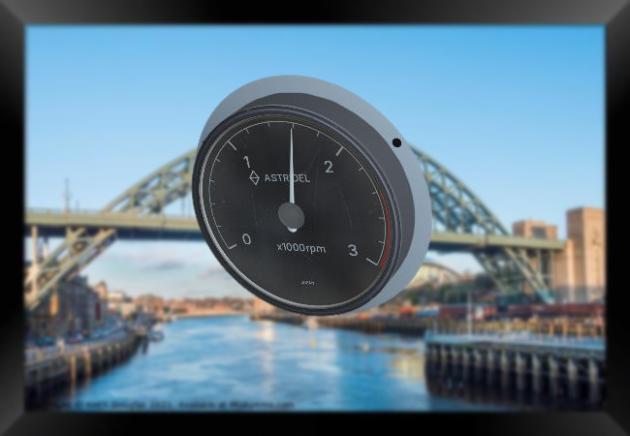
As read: 1600rpm
